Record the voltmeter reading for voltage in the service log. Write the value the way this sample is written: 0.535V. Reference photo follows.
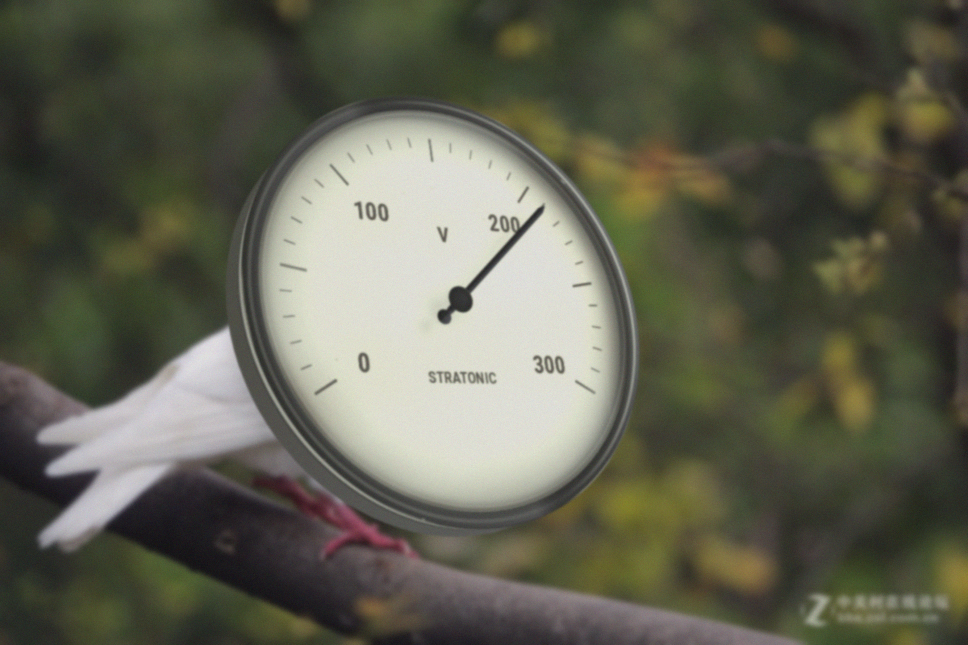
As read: 210V
